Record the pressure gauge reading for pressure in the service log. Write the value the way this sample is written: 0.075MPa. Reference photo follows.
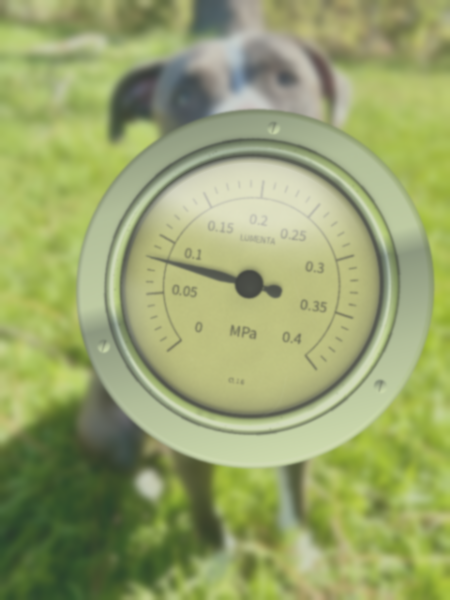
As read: 0.08MPa
